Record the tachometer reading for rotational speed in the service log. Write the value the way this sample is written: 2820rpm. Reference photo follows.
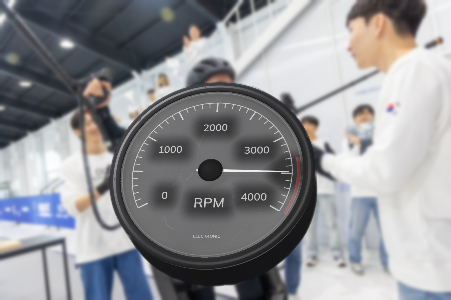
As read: 3500rpm
